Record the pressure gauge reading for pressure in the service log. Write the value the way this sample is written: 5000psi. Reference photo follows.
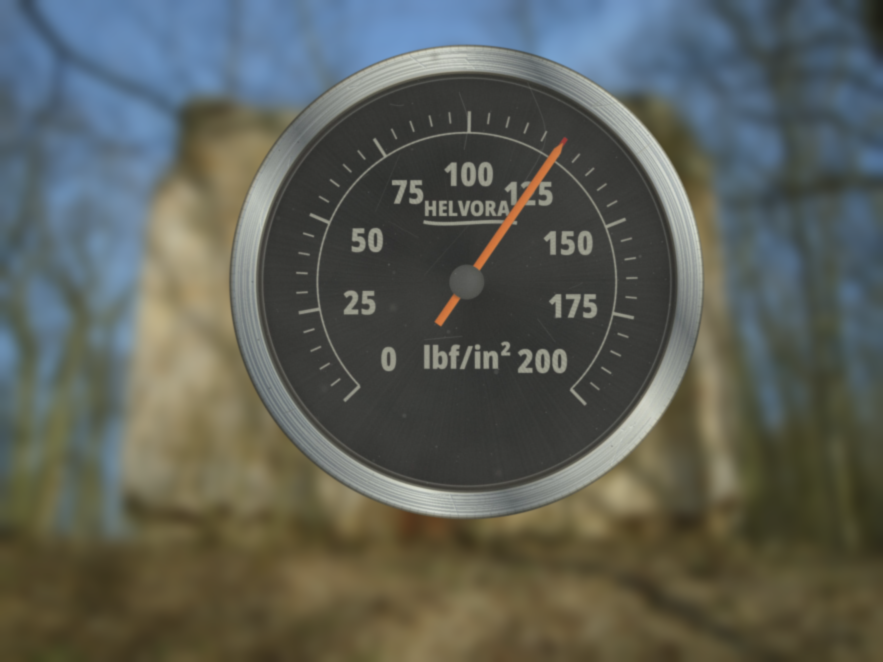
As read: 125psi
